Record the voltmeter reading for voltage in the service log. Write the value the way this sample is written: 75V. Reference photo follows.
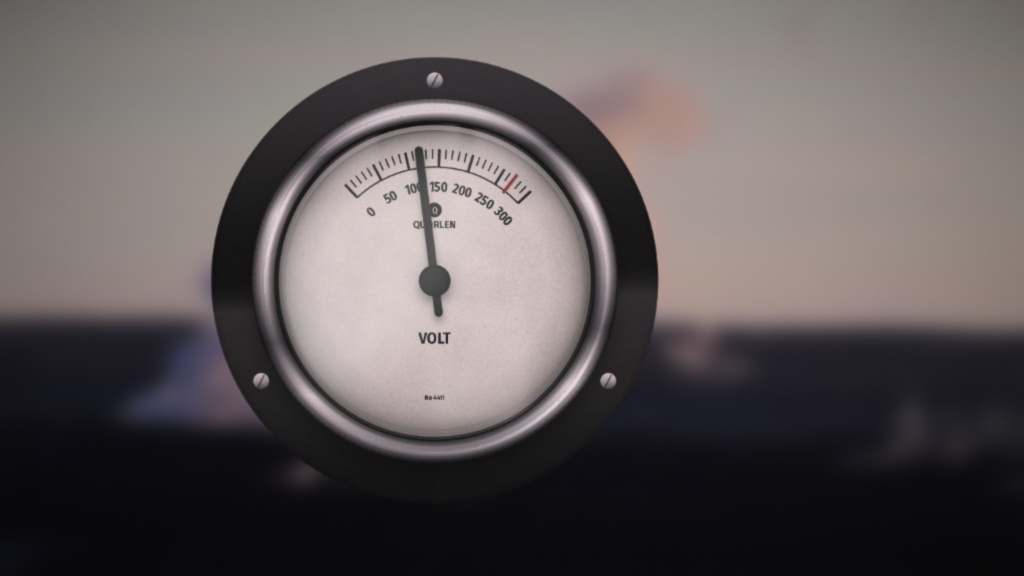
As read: 120V
